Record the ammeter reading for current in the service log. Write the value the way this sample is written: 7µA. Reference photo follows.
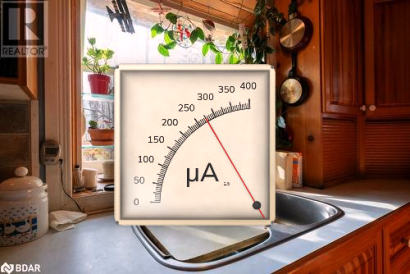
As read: 275µA
